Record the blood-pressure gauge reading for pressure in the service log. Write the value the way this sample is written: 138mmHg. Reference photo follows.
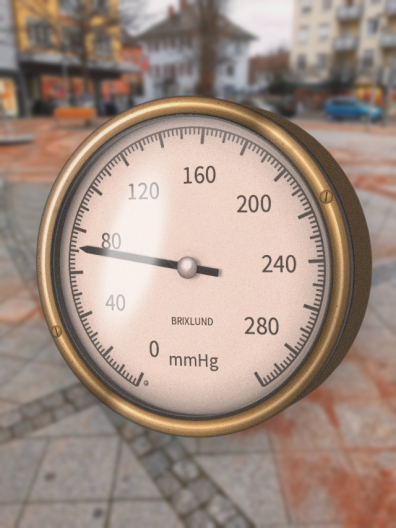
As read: 72mmHg
